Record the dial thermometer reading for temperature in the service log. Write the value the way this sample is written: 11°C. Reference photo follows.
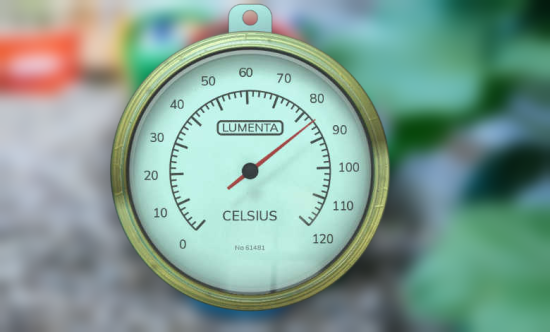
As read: 84°C
